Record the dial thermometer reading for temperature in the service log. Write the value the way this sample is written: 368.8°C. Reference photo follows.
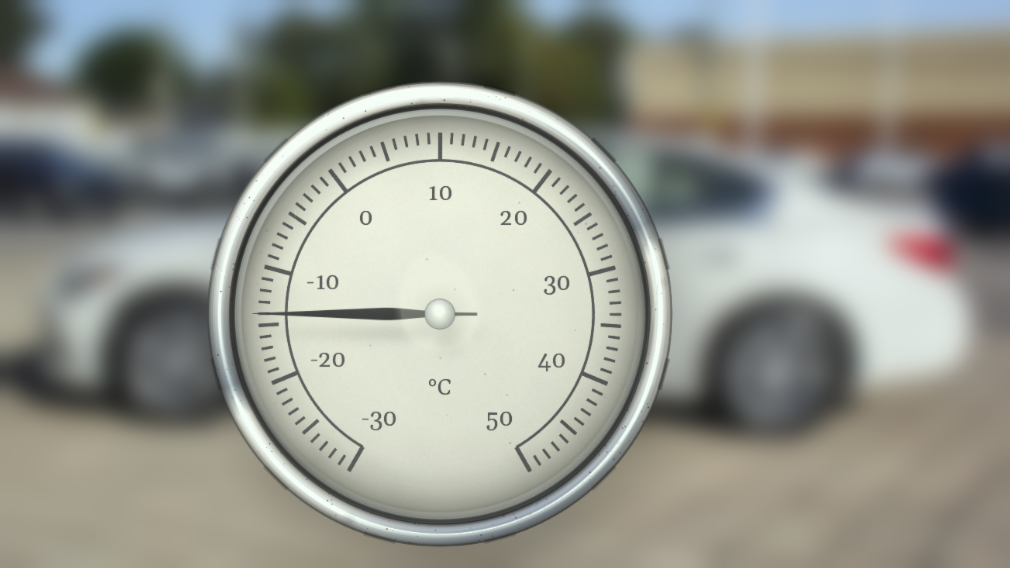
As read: -14°C
